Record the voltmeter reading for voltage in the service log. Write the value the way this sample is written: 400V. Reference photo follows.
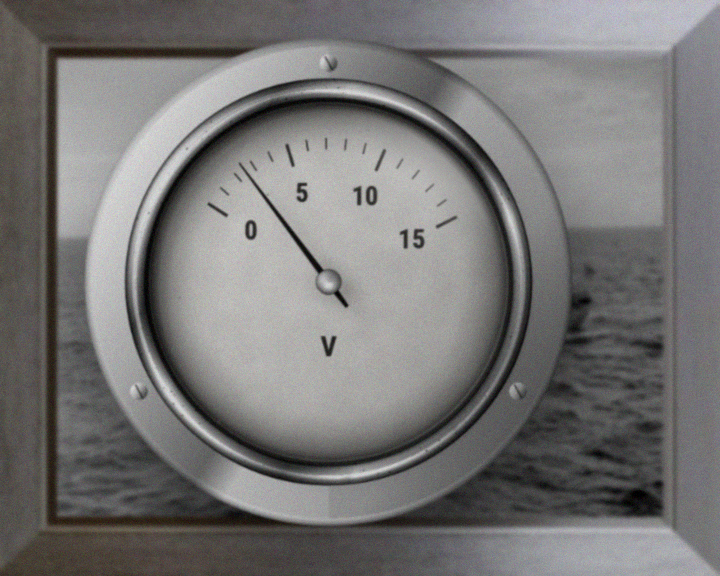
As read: 2.5V
